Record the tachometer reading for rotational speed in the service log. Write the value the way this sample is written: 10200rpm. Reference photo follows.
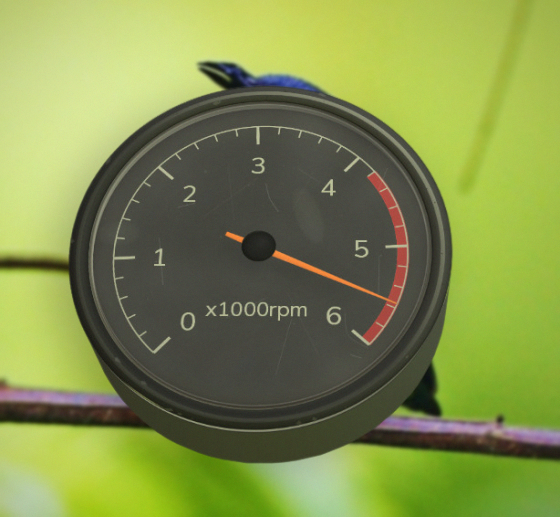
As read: 5600rpm
